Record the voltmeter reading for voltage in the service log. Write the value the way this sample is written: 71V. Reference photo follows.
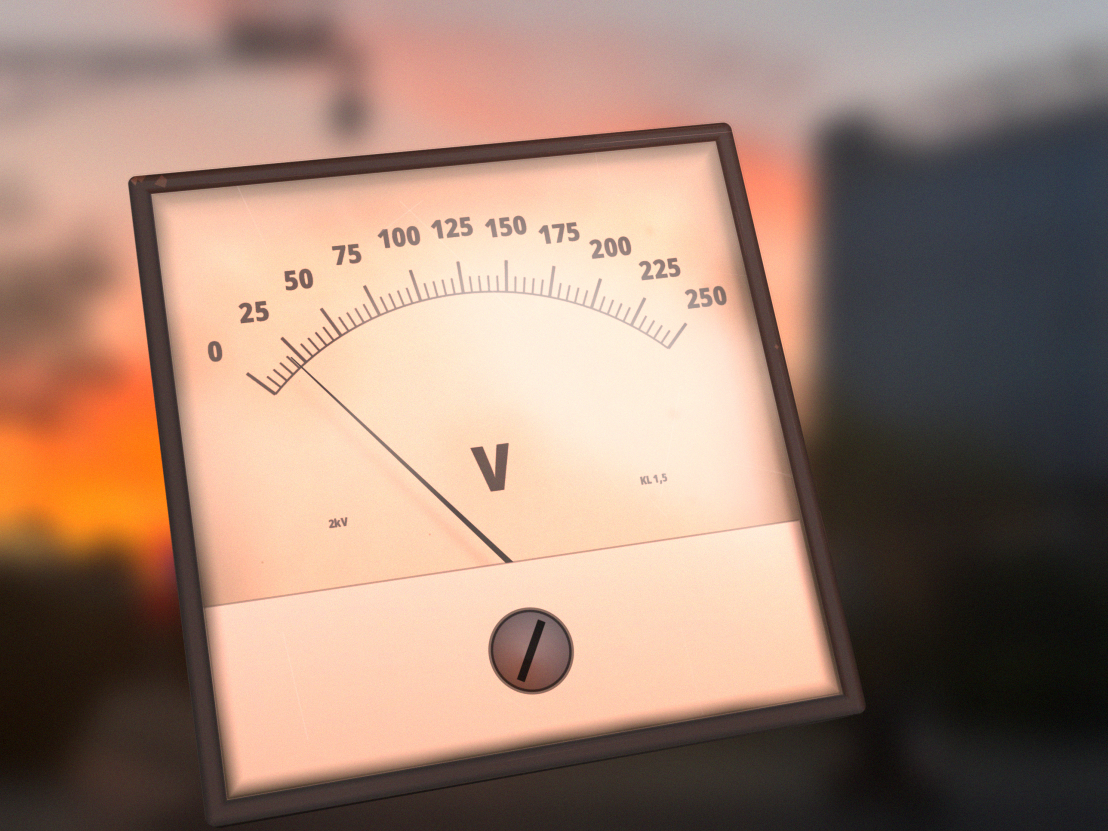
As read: 20V
